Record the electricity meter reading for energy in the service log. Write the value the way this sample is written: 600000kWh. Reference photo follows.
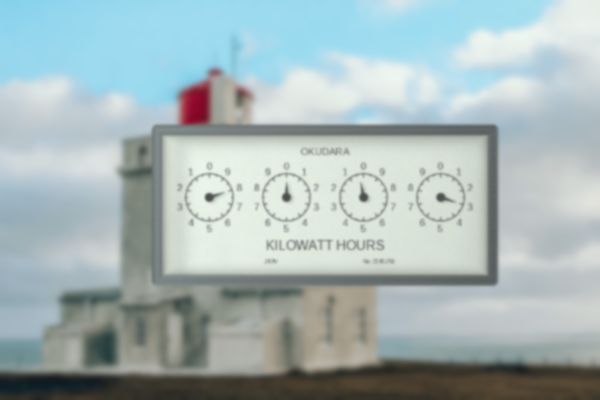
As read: 8003kWh
